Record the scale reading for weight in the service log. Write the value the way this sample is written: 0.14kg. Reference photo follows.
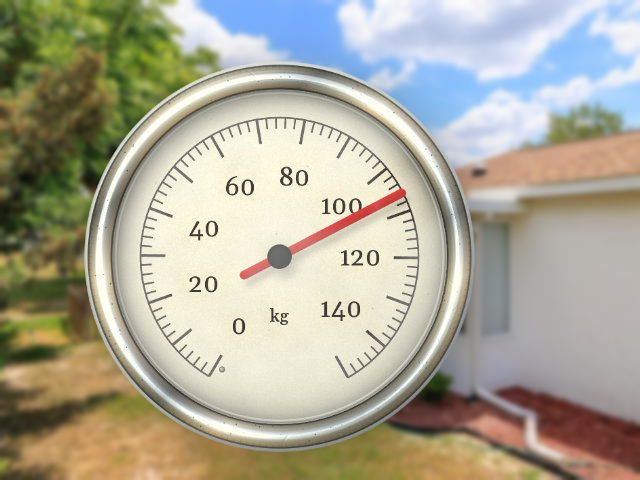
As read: 106kg
